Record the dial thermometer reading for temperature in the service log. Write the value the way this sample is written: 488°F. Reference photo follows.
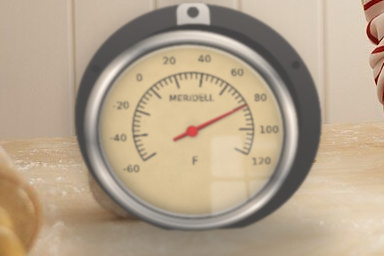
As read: 80°F
